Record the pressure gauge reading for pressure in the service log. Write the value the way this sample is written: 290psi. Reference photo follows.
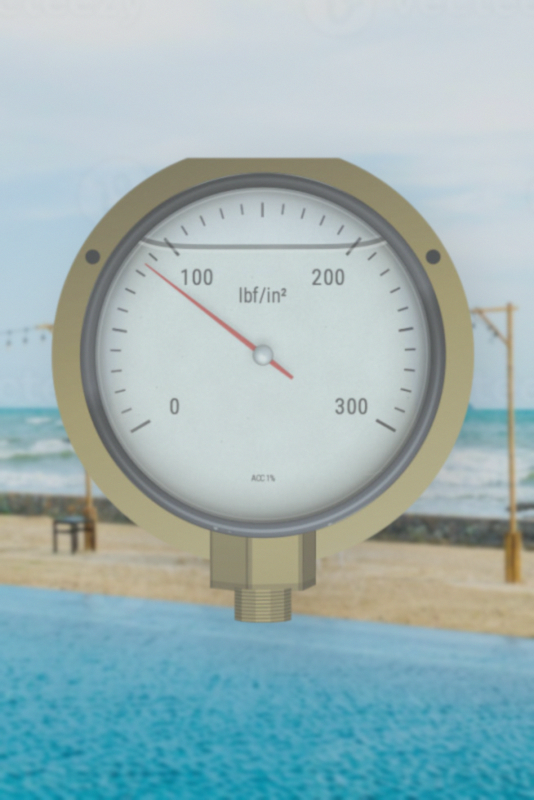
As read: 85psi
